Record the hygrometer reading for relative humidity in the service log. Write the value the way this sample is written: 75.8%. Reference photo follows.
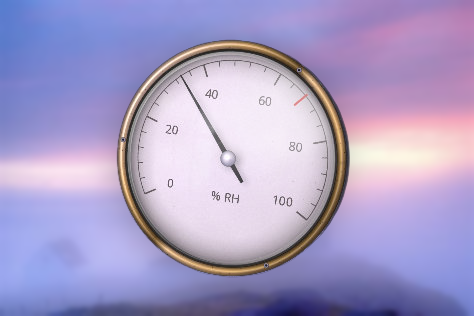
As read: 34%
